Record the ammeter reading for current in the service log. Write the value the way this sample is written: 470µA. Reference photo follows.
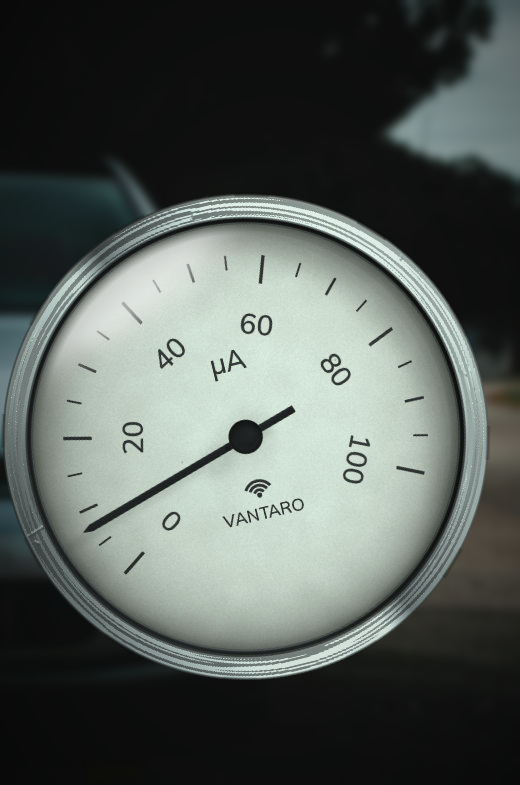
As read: 7.5µA
